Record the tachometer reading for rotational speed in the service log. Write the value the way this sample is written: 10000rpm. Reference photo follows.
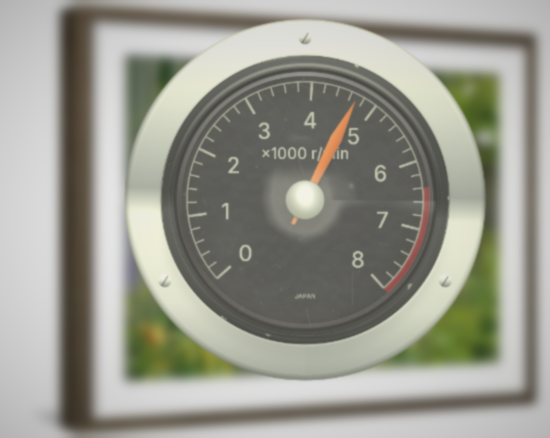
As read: 4700rpm
